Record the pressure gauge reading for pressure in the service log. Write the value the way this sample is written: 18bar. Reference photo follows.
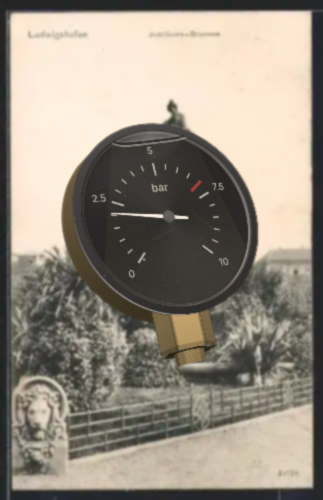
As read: 2bar
